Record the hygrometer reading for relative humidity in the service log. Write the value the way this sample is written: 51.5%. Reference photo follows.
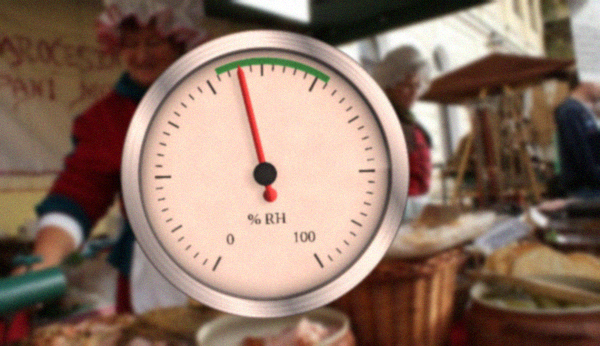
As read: 46%
